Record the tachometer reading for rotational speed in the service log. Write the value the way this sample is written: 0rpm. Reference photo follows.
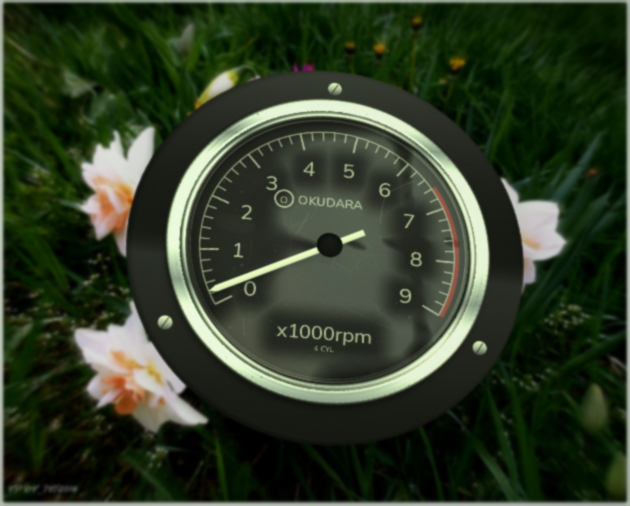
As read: 200rpm
